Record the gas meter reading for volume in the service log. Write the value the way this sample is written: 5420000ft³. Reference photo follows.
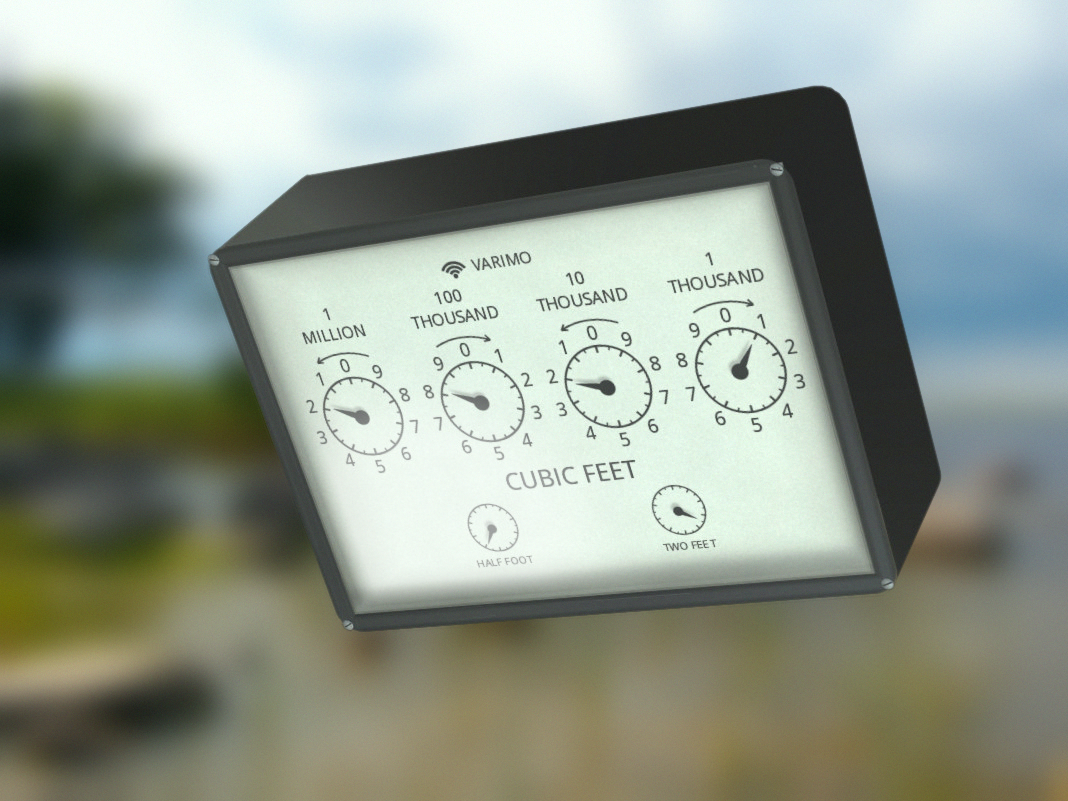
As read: 182100ft³
